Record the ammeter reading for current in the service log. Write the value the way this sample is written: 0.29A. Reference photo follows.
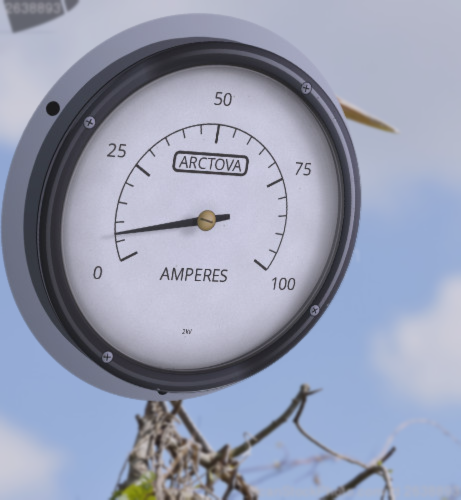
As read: 7.5A
